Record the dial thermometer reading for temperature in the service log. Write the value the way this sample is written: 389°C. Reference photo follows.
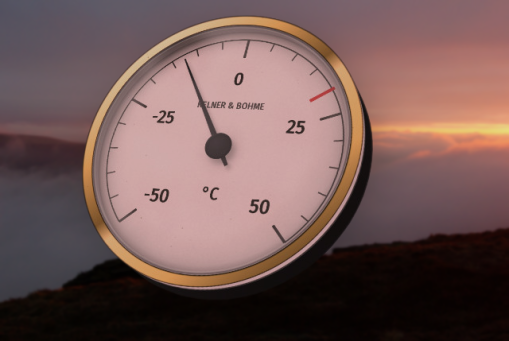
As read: -12.5°C
